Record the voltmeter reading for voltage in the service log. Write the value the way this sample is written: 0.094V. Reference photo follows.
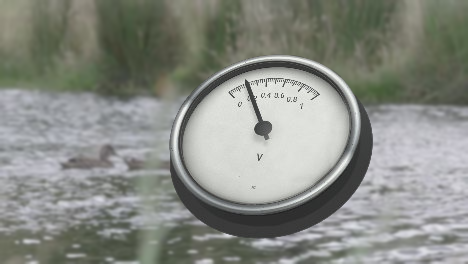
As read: 0.2V
